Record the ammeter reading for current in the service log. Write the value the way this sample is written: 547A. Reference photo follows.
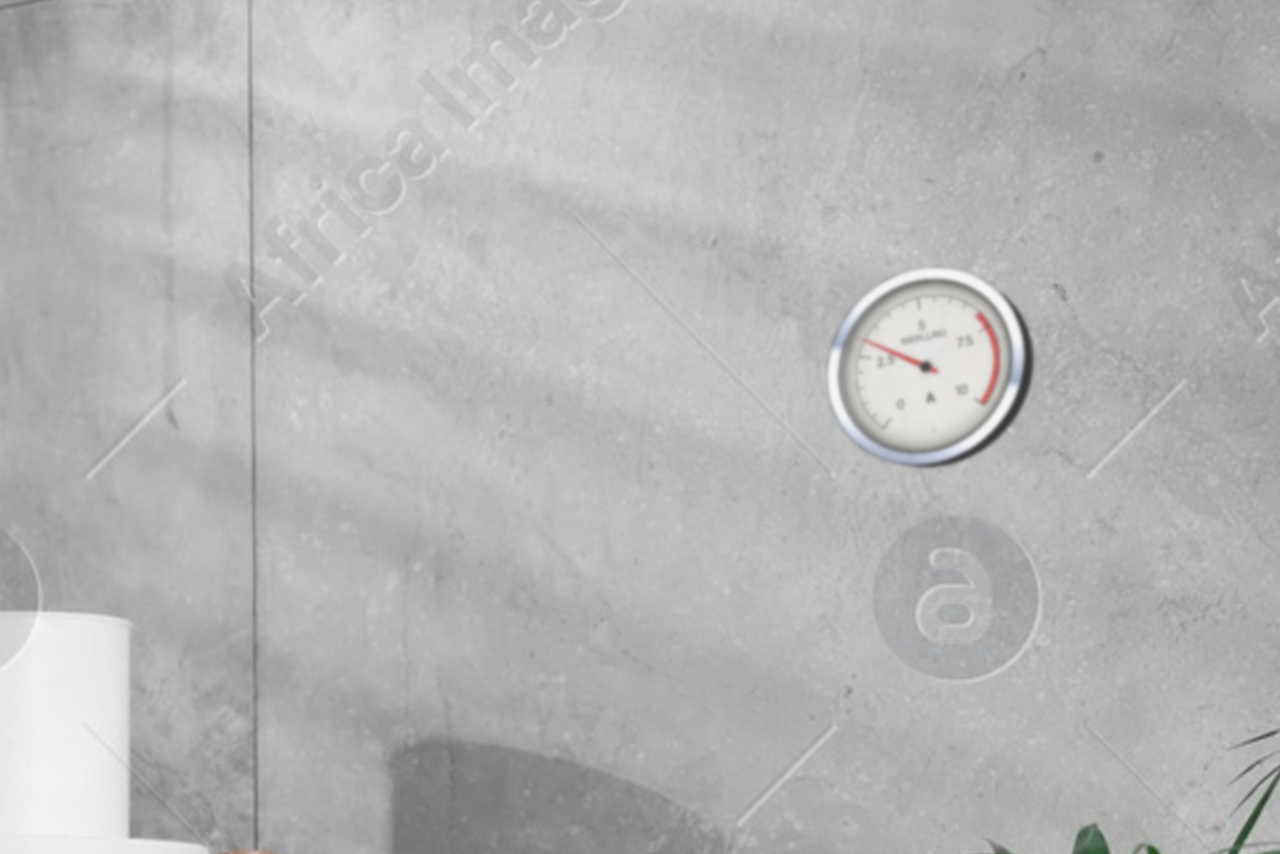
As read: 3A
